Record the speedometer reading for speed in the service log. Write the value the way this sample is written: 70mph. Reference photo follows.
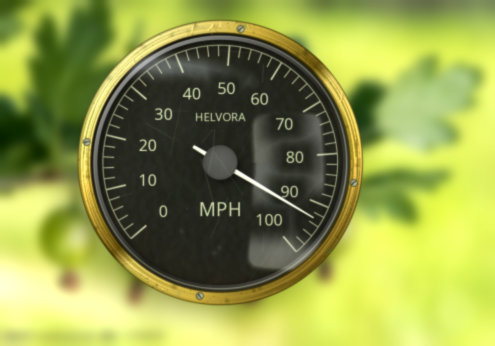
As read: 93mph
